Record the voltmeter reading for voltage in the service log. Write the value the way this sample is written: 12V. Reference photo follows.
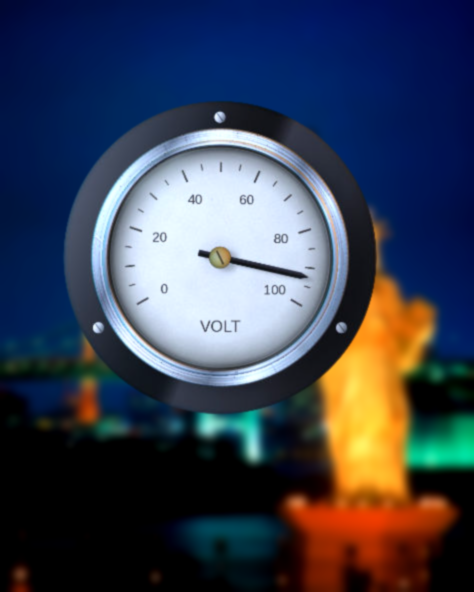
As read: 92.5V
